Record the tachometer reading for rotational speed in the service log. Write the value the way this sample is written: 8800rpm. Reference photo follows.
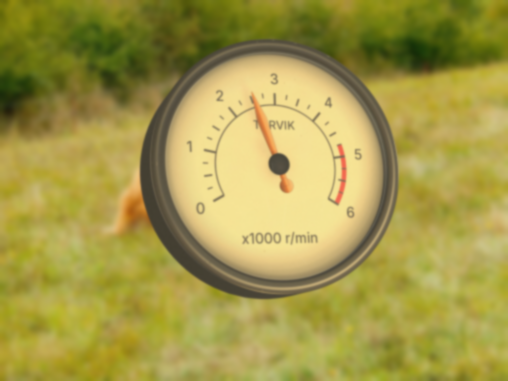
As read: 2500rpm
